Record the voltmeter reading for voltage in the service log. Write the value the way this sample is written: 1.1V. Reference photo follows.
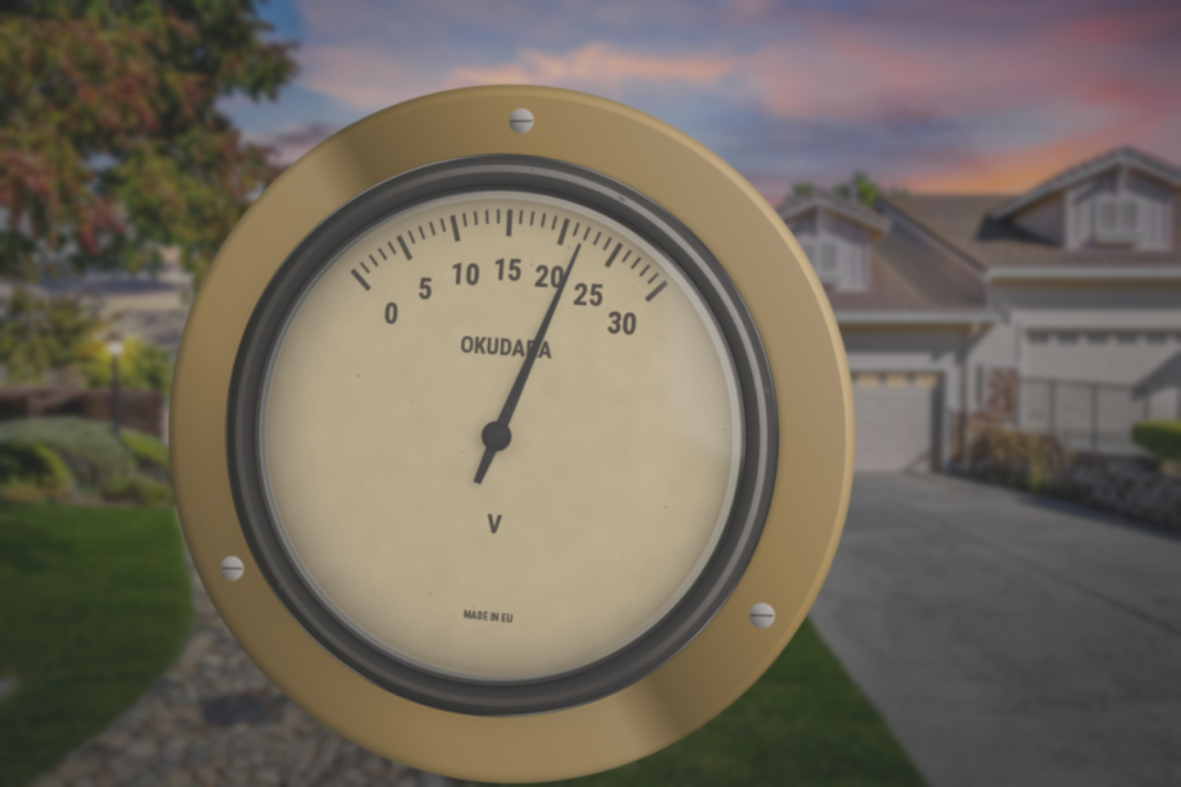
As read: 22V
